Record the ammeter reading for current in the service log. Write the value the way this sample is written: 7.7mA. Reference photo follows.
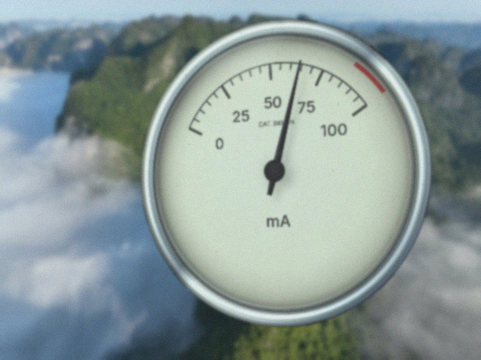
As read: 65mA
